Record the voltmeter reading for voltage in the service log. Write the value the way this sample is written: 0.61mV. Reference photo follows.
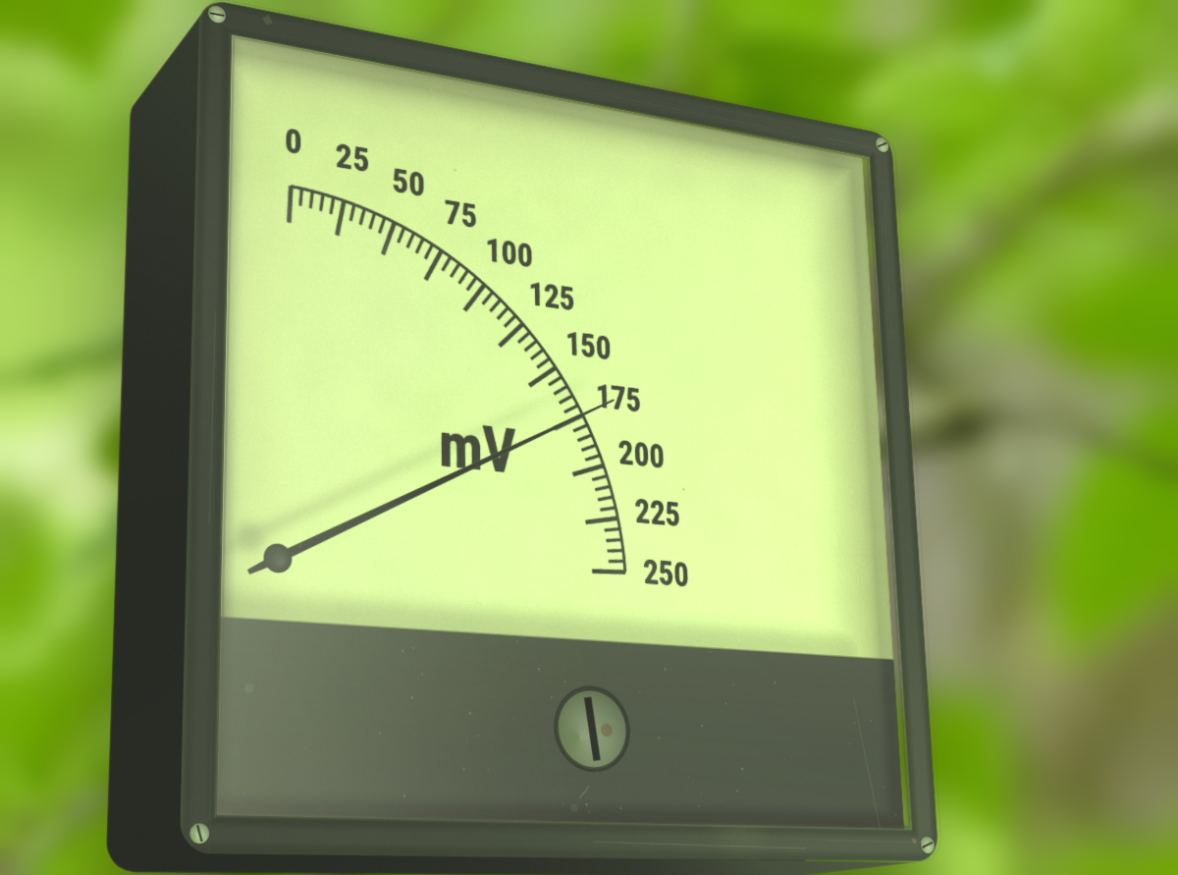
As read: 175mV
